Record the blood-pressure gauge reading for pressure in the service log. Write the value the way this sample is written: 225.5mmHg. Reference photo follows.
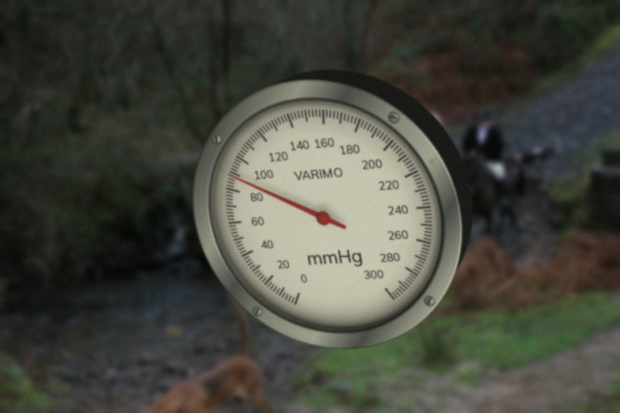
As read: 90mmHg
